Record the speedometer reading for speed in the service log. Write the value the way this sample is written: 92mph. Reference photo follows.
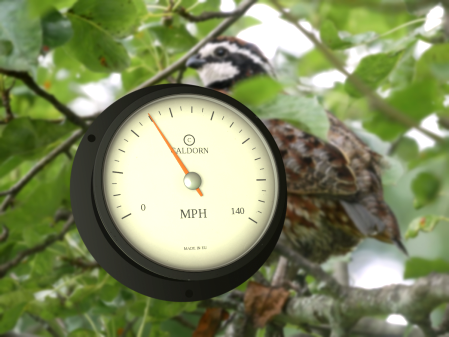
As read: 50mph
